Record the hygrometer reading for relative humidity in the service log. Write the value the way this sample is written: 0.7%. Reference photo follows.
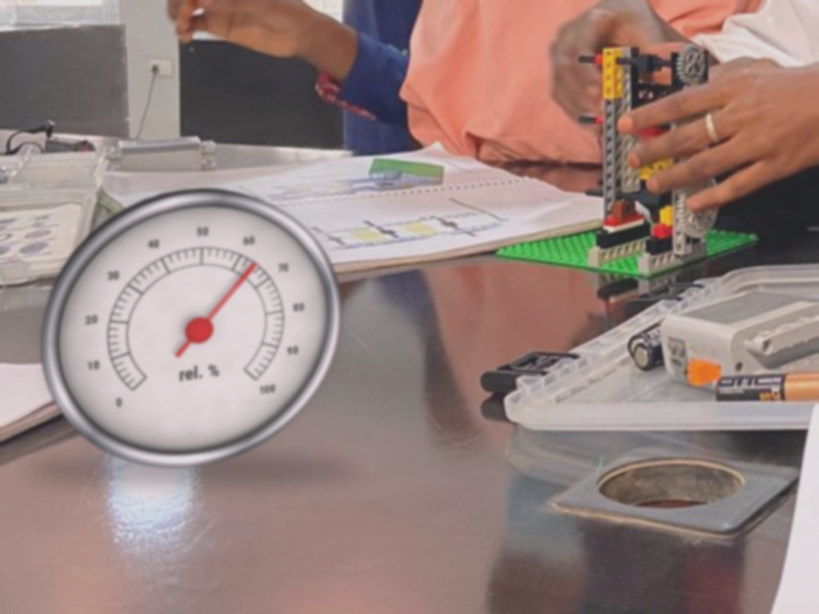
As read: 64%
